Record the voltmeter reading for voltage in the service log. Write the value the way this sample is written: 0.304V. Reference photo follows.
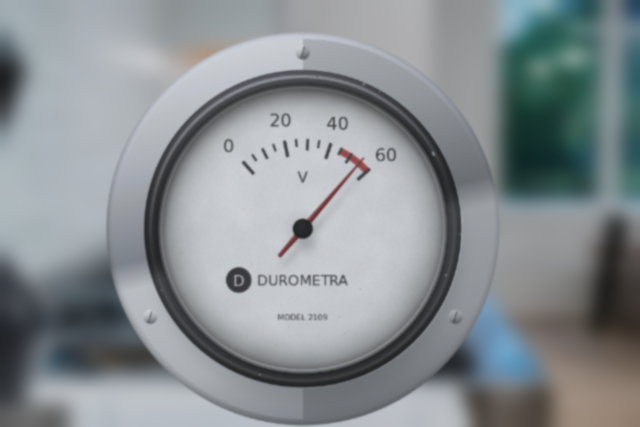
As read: 55V
